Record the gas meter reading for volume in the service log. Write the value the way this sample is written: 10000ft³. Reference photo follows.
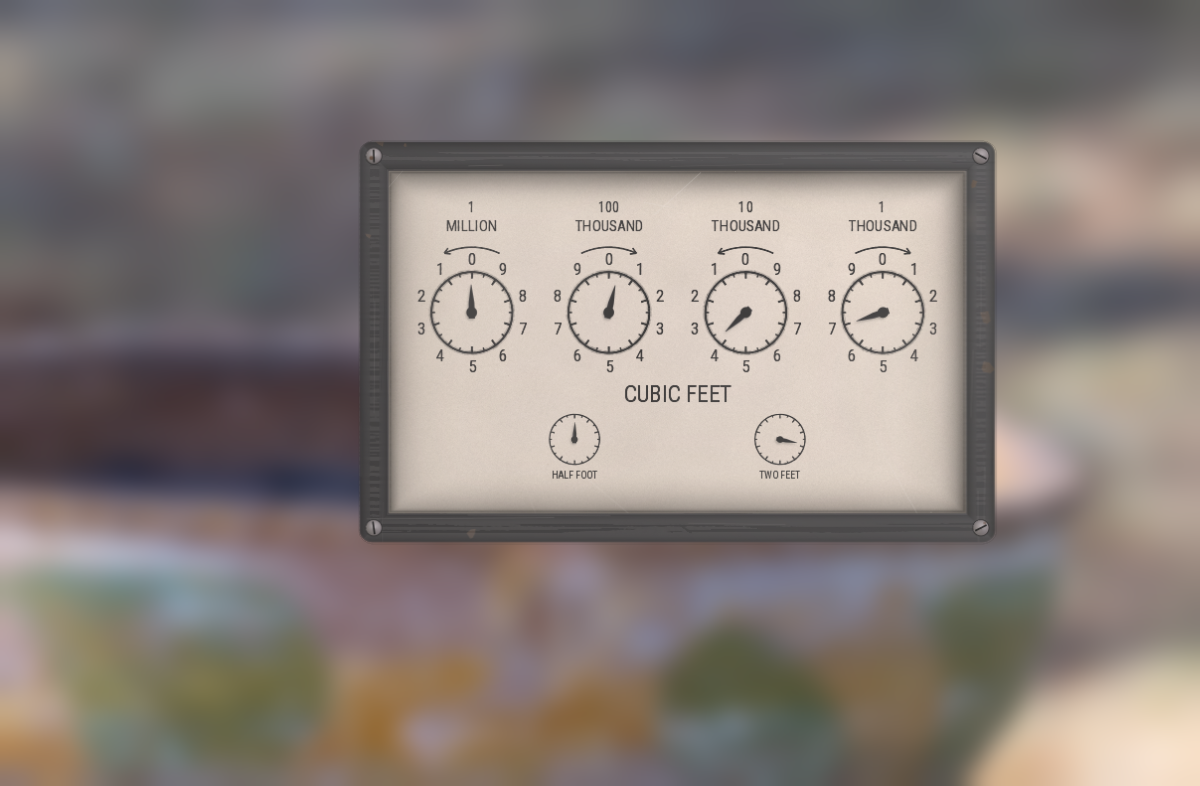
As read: 3700ft³
